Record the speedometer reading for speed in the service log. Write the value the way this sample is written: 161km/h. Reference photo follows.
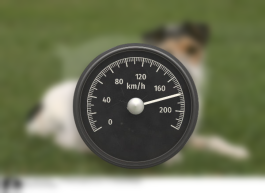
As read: 180km/h
